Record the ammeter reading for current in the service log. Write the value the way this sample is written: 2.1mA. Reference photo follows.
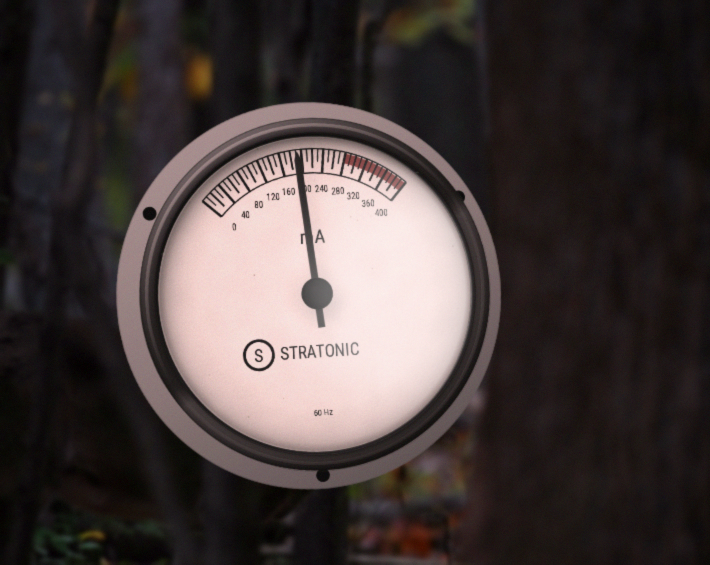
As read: 190mA
